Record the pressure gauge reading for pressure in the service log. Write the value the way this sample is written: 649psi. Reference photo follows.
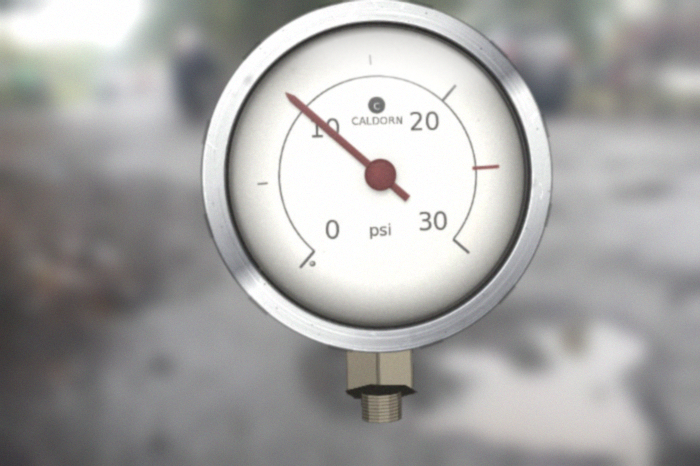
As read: 10psi
